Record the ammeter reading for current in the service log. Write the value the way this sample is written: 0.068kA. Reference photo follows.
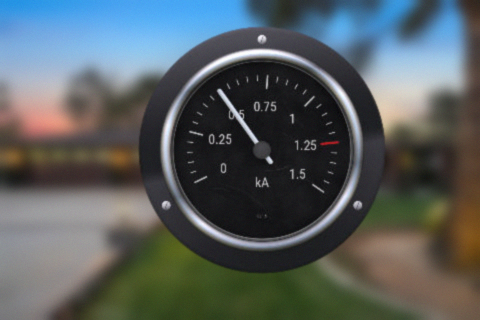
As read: 0.5kA
